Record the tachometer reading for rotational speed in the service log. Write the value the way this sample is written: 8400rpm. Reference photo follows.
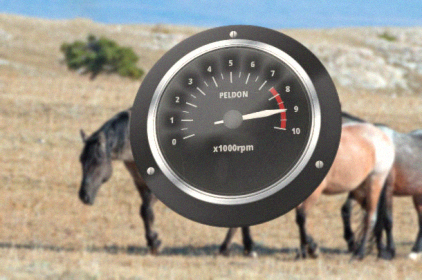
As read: 9000rpm
